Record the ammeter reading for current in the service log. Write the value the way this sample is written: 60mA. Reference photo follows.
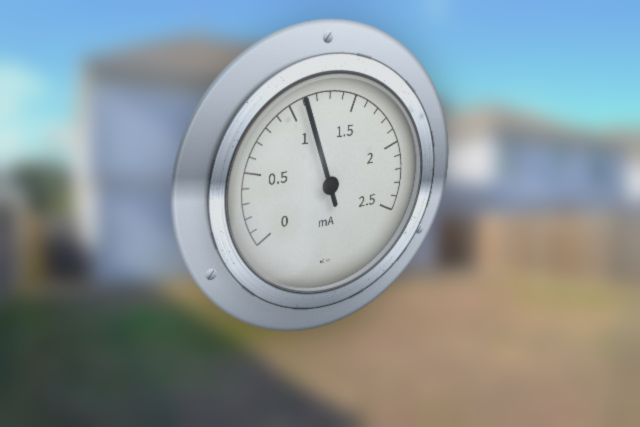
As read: 1.1mA
